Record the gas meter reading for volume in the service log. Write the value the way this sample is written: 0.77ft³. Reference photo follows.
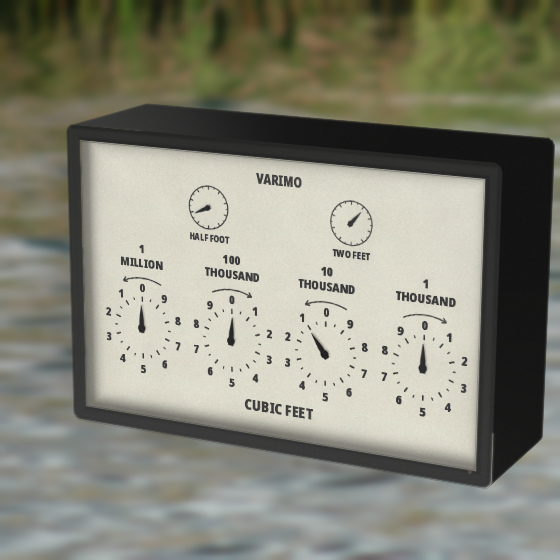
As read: 1000ft³
